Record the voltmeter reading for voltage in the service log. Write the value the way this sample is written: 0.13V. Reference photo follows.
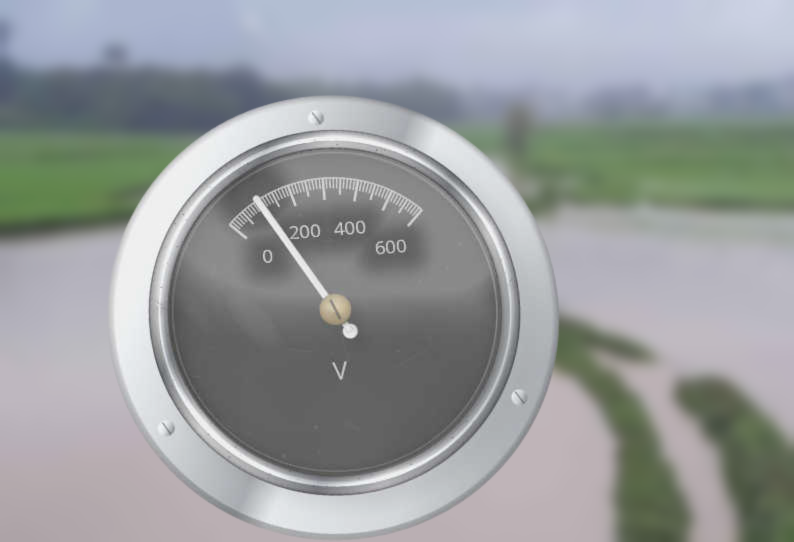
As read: 100V
